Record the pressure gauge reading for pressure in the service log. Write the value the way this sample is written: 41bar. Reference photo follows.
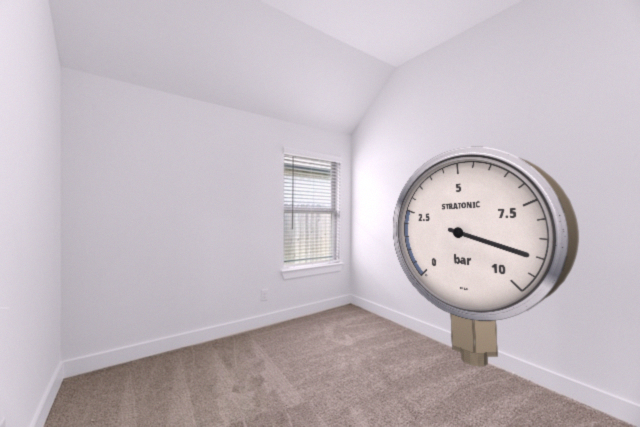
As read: 9bar
